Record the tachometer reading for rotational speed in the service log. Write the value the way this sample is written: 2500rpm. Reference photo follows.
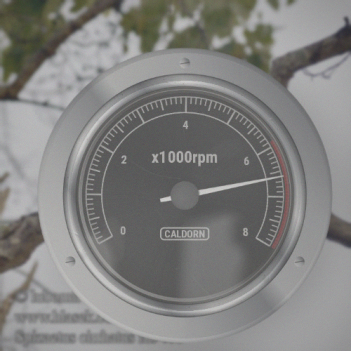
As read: 6600rpm
